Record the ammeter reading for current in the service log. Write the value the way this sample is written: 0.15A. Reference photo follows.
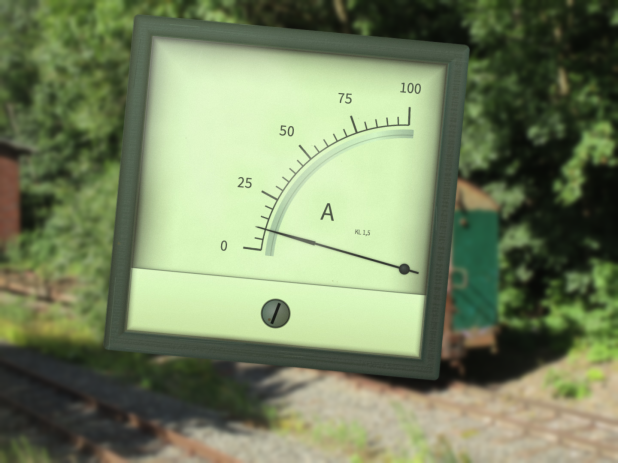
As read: 10A
